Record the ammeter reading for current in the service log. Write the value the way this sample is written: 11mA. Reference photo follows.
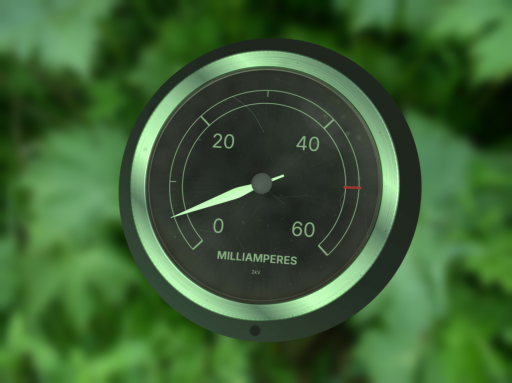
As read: 5mA
